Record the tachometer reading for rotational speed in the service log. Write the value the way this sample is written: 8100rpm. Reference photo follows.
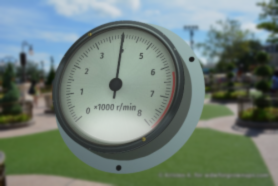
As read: 4000rpm
